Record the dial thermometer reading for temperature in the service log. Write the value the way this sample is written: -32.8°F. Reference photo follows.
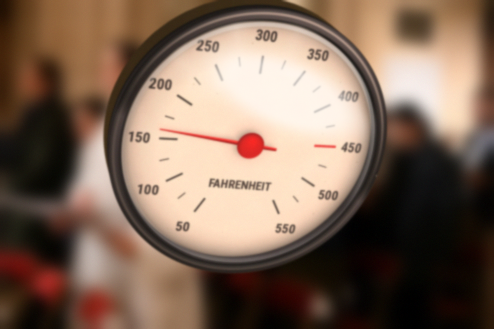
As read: 162.5°F
